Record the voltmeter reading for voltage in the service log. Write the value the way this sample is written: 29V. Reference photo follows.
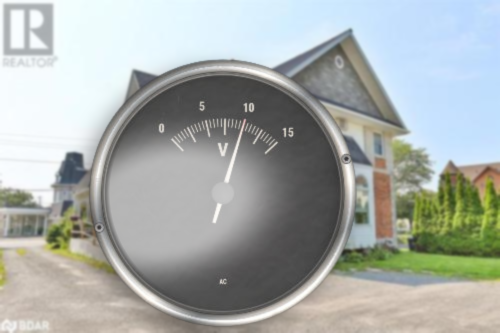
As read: 10V
